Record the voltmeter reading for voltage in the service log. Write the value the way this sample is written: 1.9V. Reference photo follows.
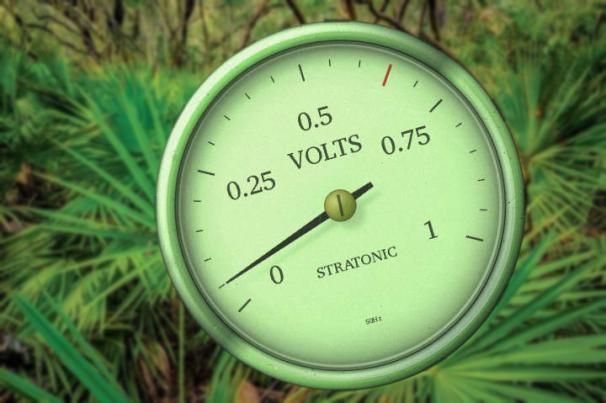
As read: 0.05V
